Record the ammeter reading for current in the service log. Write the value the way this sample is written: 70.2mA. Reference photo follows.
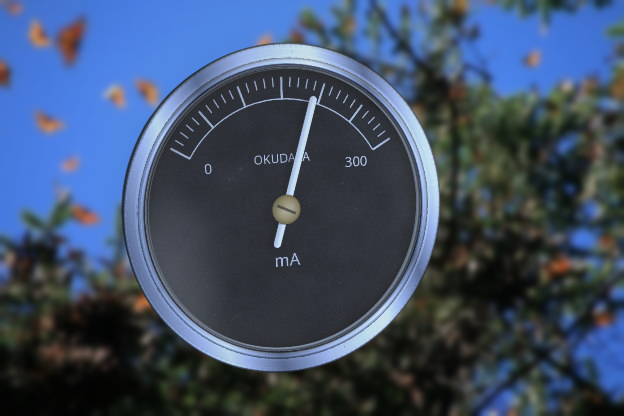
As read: 190mA
